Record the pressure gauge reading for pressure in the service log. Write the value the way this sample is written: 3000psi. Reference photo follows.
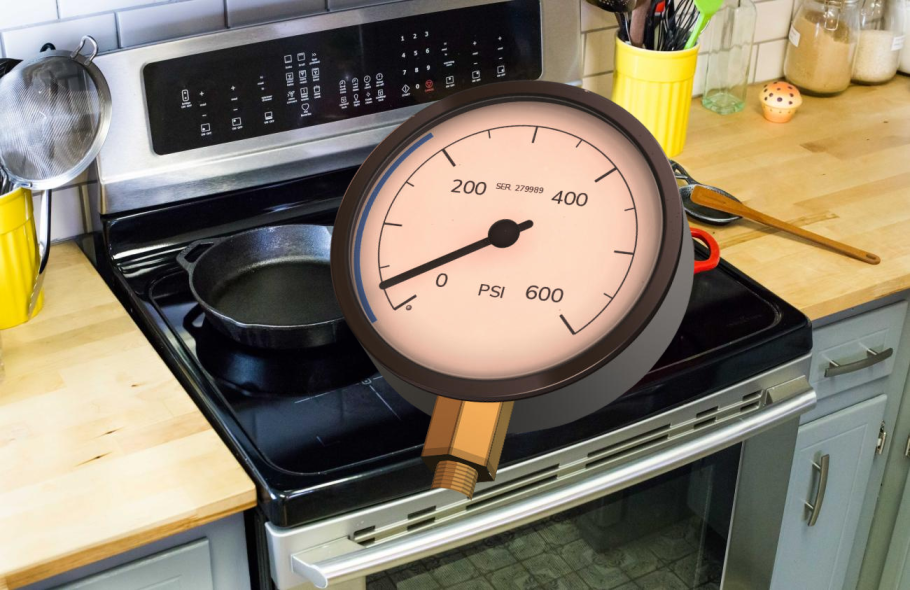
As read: 25psi
